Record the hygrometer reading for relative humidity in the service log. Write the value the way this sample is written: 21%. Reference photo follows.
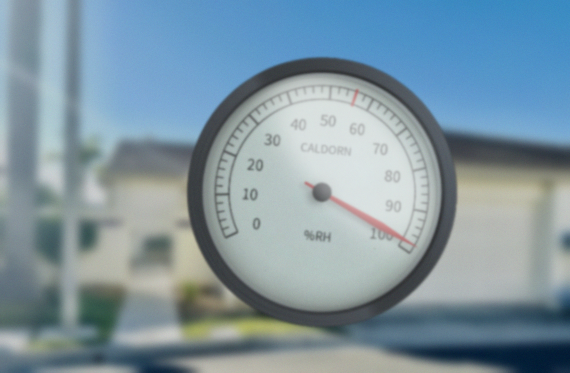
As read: 98%
